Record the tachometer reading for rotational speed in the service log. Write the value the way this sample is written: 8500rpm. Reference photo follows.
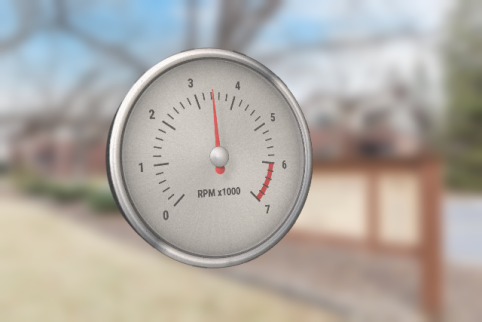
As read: 3400rpm
